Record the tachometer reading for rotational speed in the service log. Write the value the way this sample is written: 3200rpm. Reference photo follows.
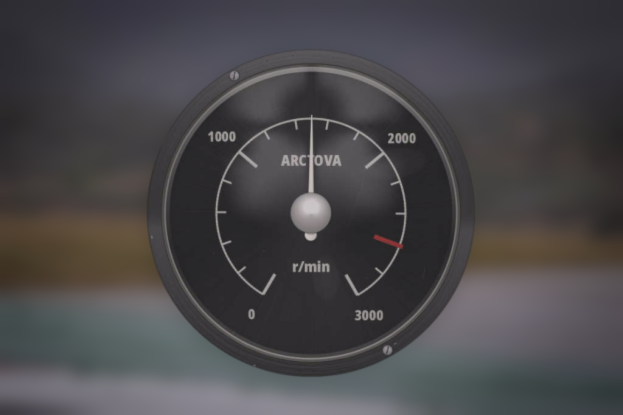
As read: 1500rpm
